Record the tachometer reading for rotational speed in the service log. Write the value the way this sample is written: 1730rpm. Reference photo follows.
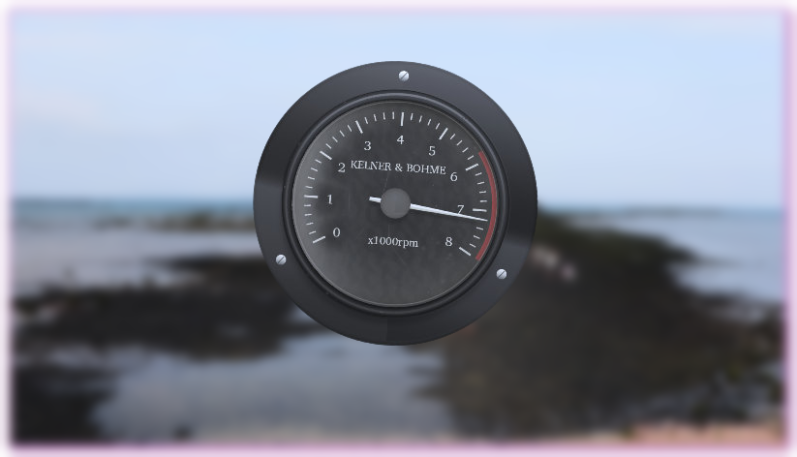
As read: 7200rpm
